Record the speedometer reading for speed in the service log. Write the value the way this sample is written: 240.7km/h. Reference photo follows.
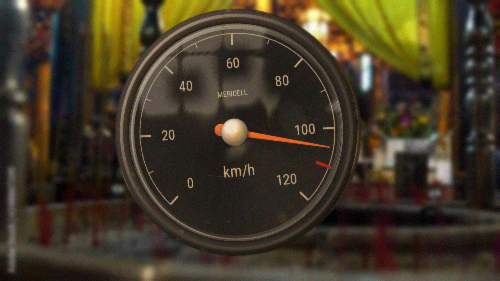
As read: 105km/h
